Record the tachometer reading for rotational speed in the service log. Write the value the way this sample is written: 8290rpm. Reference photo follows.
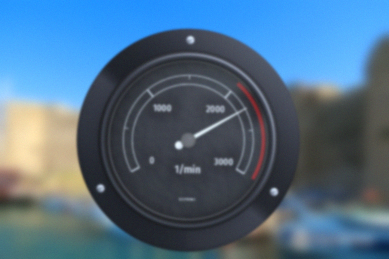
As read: 2250rpm
